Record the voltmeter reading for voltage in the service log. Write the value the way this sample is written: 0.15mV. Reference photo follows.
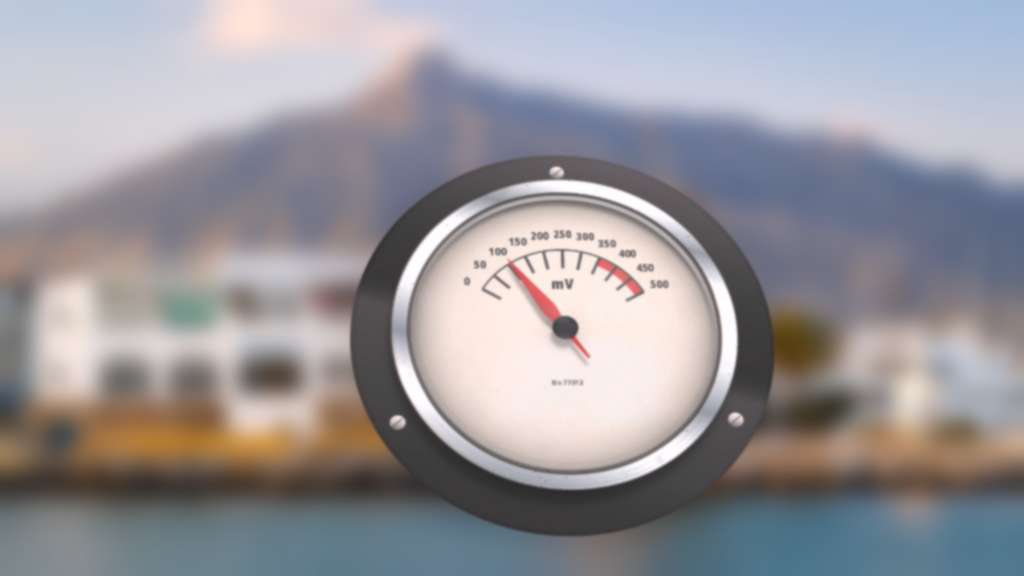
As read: 100mV
